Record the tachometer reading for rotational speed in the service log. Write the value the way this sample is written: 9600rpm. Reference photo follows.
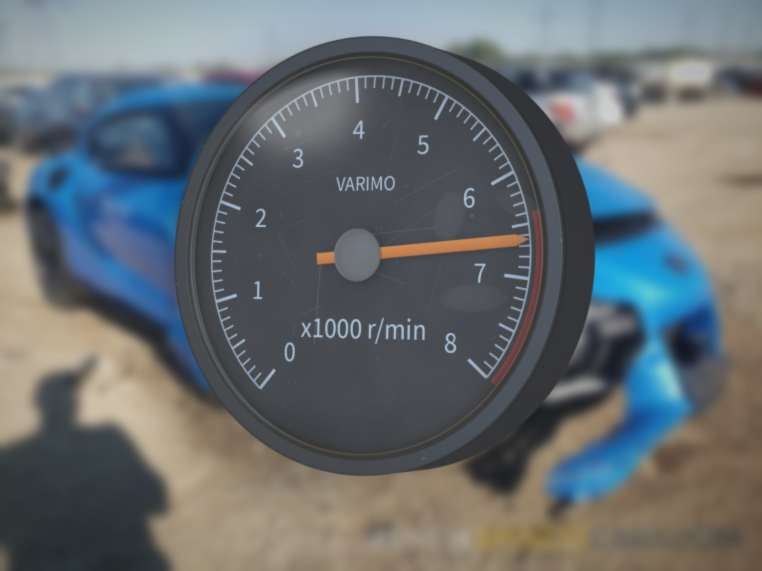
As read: 6650rpm
